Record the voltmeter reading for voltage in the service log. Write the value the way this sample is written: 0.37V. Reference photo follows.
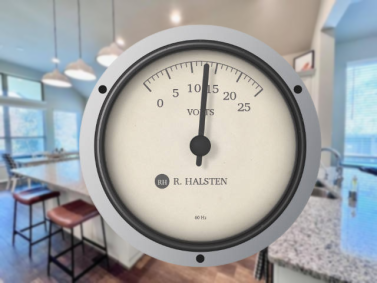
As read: 13V
